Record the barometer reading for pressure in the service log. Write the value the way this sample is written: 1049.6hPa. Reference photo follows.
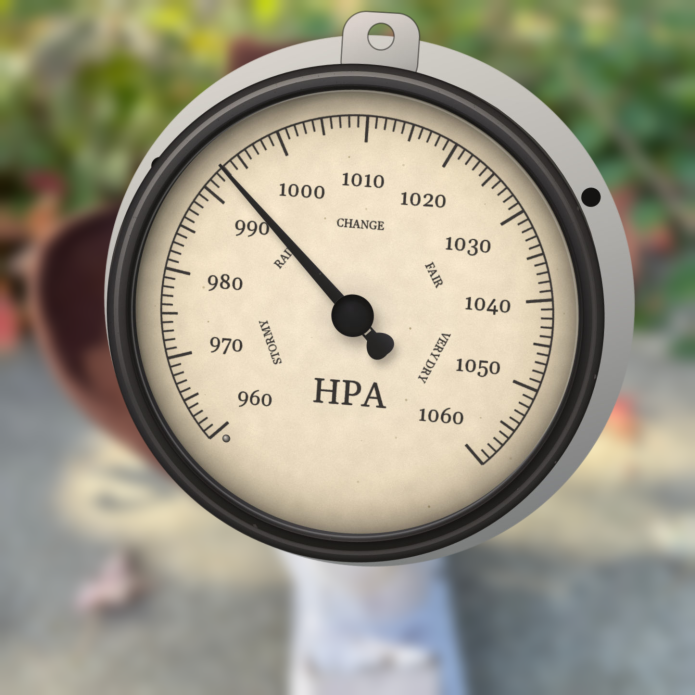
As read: 993hPa
